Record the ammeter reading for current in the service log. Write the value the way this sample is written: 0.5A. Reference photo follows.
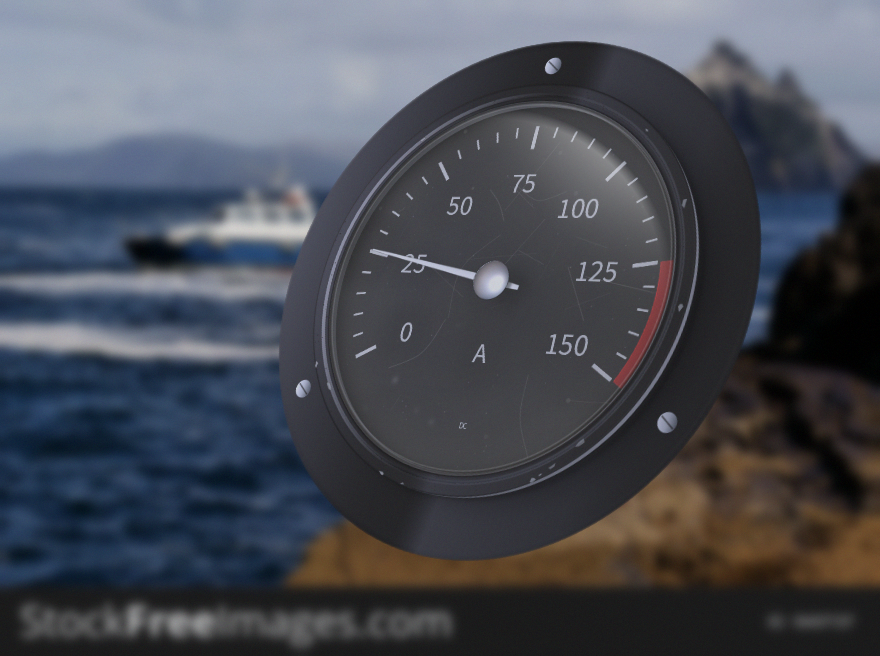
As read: 25A
